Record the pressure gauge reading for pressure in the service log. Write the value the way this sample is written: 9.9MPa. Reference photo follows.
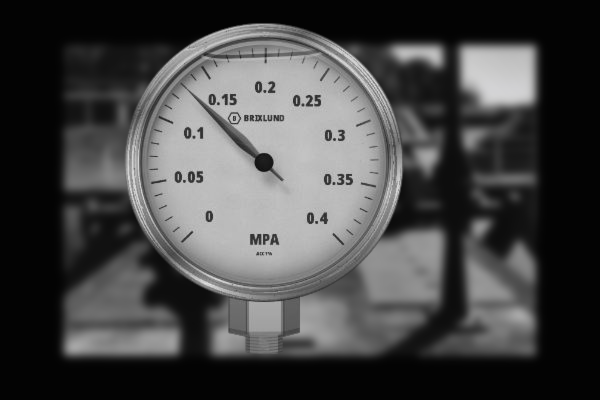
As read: 0.13MPa
